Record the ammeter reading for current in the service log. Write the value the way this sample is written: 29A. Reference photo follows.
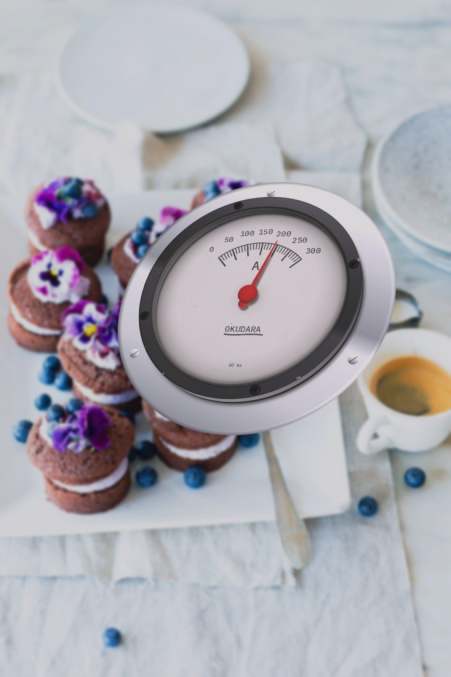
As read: 200A
